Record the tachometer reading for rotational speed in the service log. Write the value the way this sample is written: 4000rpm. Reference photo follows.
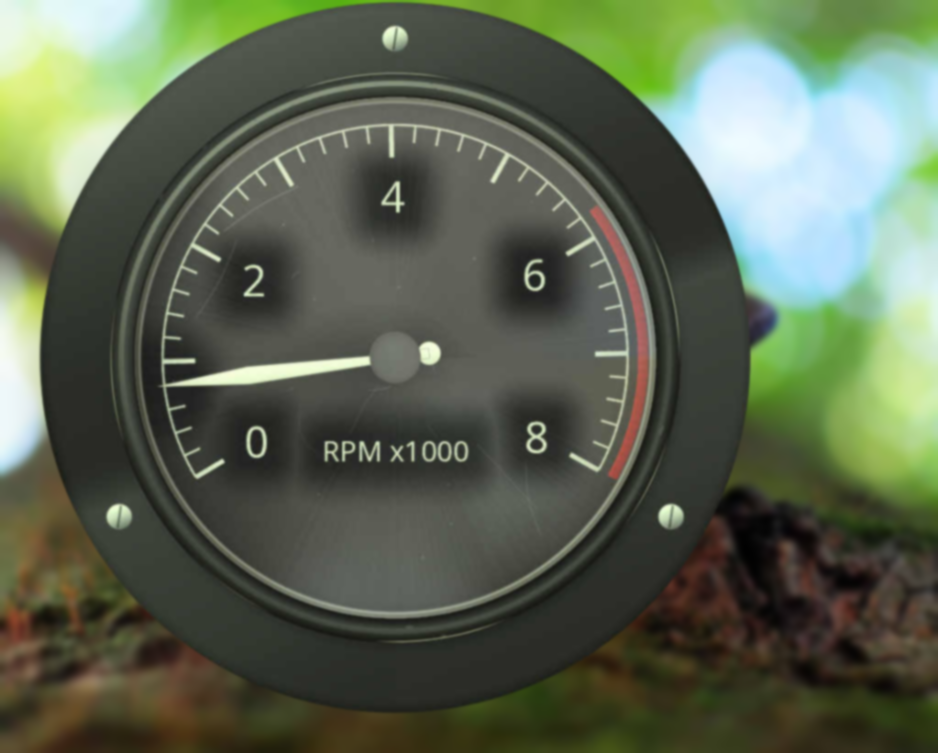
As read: 800rpm
